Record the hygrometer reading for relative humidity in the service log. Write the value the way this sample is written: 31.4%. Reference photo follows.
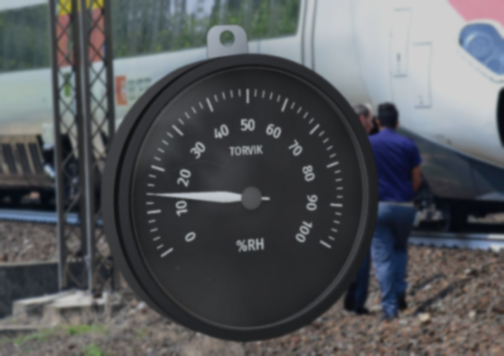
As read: 14%
